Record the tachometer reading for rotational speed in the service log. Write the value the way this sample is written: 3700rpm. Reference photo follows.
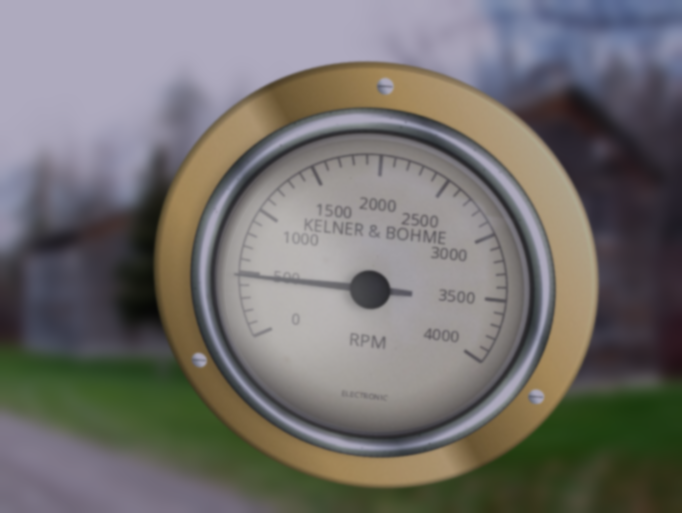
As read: 500rpm
